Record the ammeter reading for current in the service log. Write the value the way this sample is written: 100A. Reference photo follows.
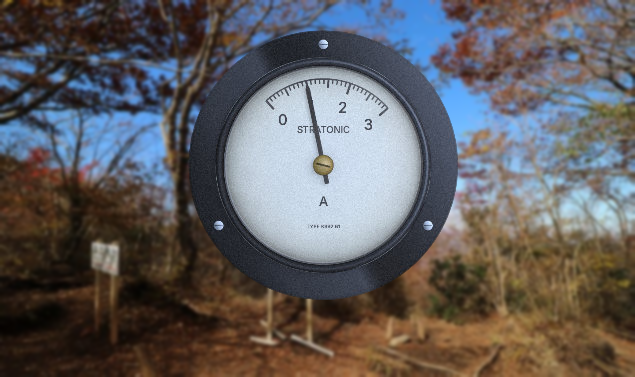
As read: 1A
